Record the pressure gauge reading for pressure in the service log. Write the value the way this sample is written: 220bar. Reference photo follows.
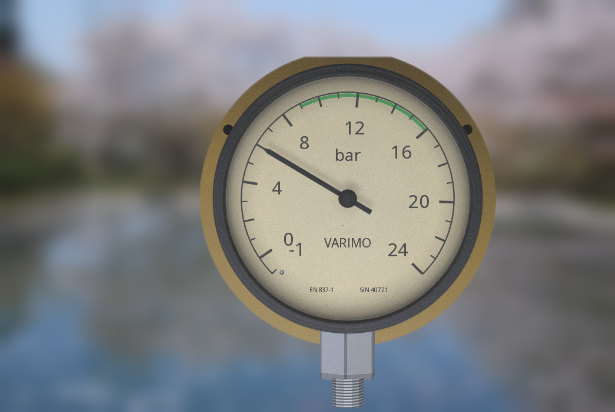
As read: 6bar
